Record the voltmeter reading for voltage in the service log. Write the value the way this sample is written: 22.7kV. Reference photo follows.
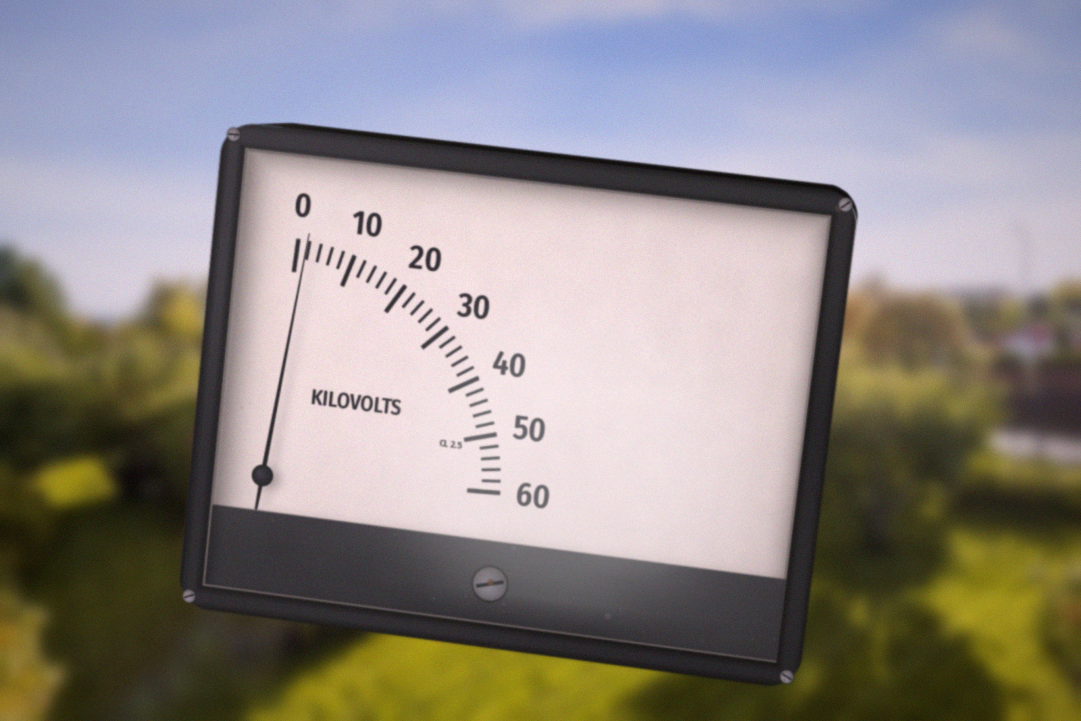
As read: 2kV
